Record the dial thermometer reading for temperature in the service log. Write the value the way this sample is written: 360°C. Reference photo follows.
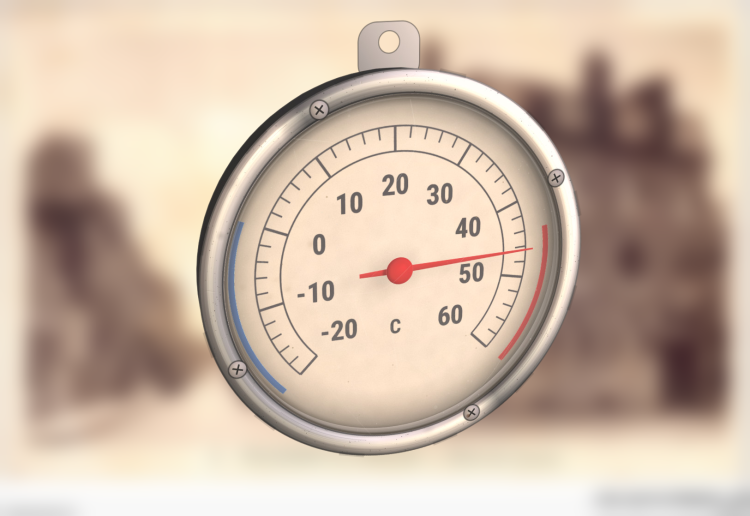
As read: 46°C
